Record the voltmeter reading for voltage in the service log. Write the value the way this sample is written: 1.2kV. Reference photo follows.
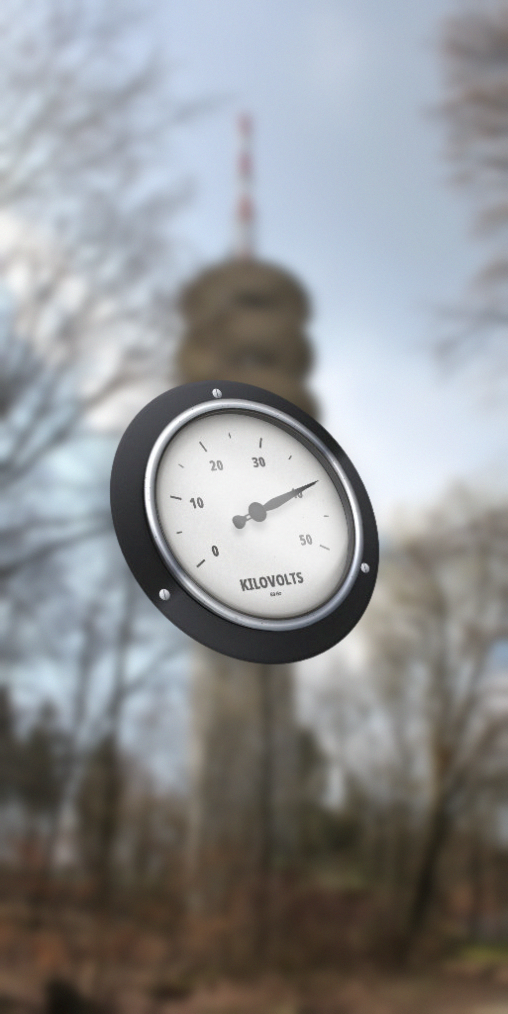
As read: 40kV
